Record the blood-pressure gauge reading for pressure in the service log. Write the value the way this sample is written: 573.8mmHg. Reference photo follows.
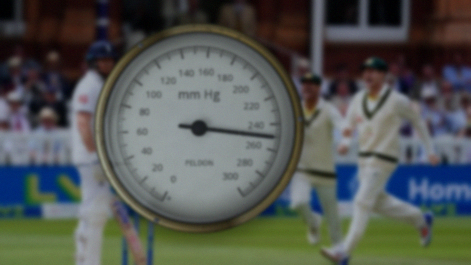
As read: 250mmHg
